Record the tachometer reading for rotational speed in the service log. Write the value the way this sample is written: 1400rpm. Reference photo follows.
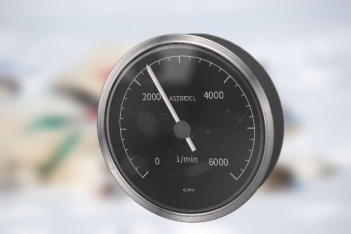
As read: 2400rpm
